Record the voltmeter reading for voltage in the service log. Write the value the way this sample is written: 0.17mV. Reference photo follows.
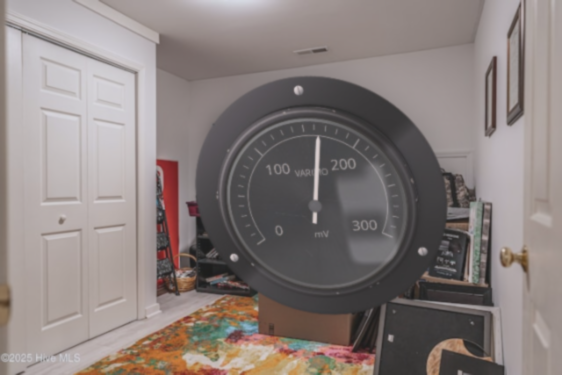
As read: 165mV
